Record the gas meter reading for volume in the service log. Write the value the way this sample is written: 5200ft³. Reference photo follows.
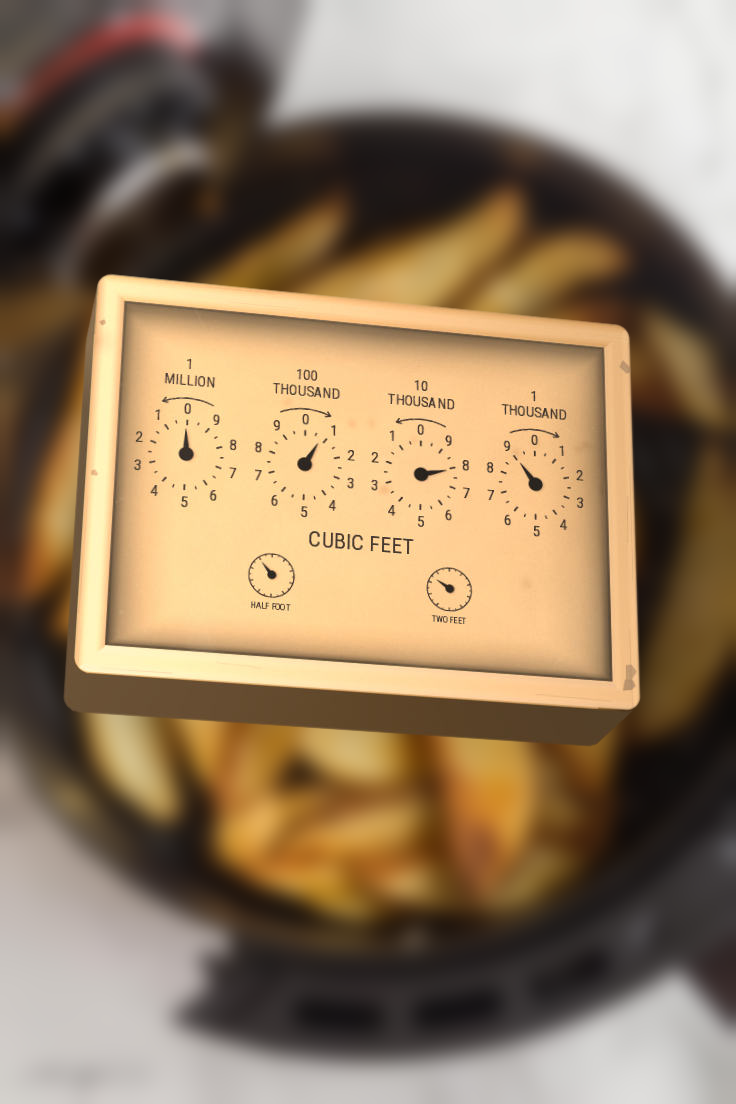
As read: 7900ft³
